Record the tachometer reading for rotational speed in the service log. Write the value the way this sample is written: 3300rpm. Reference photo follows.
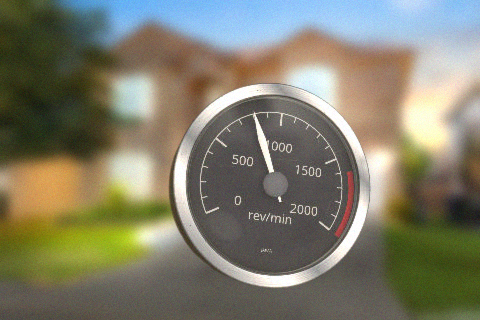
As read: 800rpm
